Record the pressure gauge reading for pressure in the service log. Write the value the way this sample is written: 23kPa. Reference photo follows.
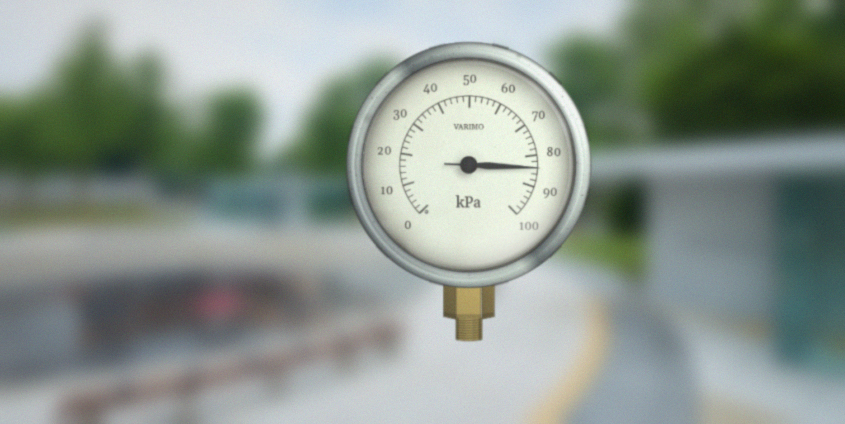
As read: 84kPa
